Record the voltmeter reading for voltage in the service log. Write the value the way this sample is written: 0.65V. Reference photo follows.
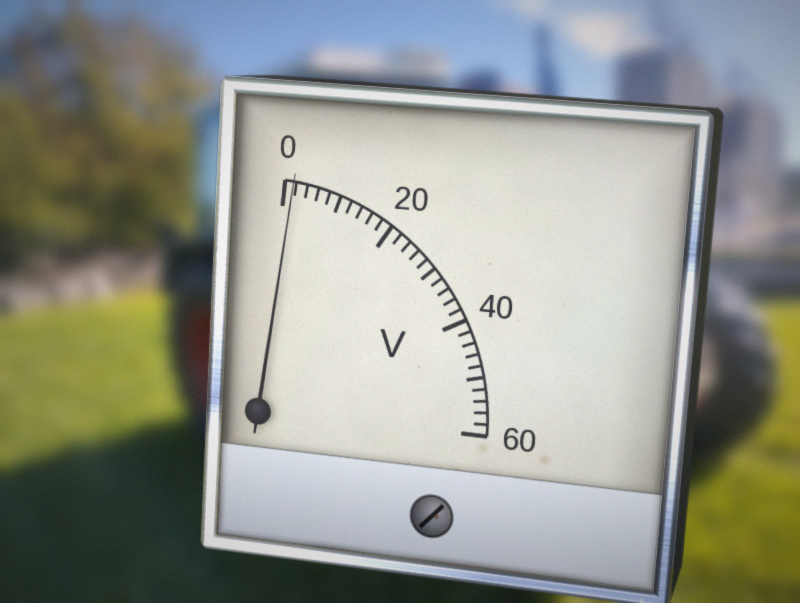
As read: 2V
